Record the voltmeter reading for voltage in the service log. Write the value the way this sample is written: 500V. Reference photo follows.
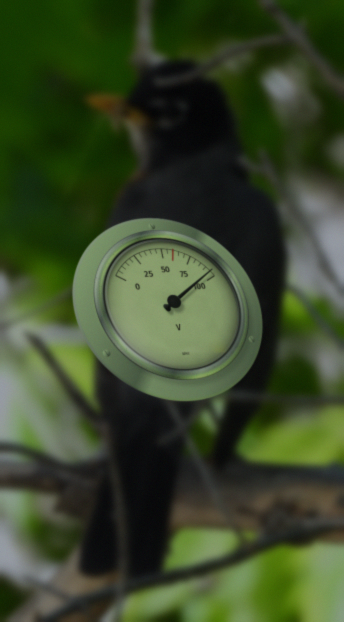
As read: 95V
